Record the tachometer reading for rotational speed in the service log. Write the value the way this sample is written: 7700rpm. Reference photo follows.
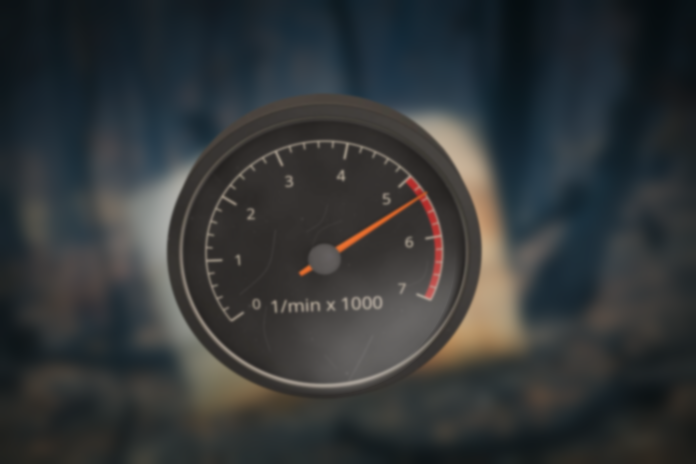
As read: 5300rpm
